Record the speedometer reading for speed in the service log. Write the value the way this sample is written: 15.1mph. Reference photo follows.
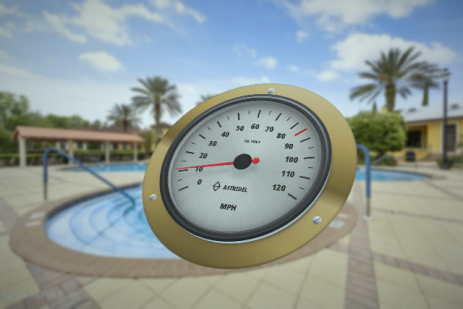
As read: 10mph
